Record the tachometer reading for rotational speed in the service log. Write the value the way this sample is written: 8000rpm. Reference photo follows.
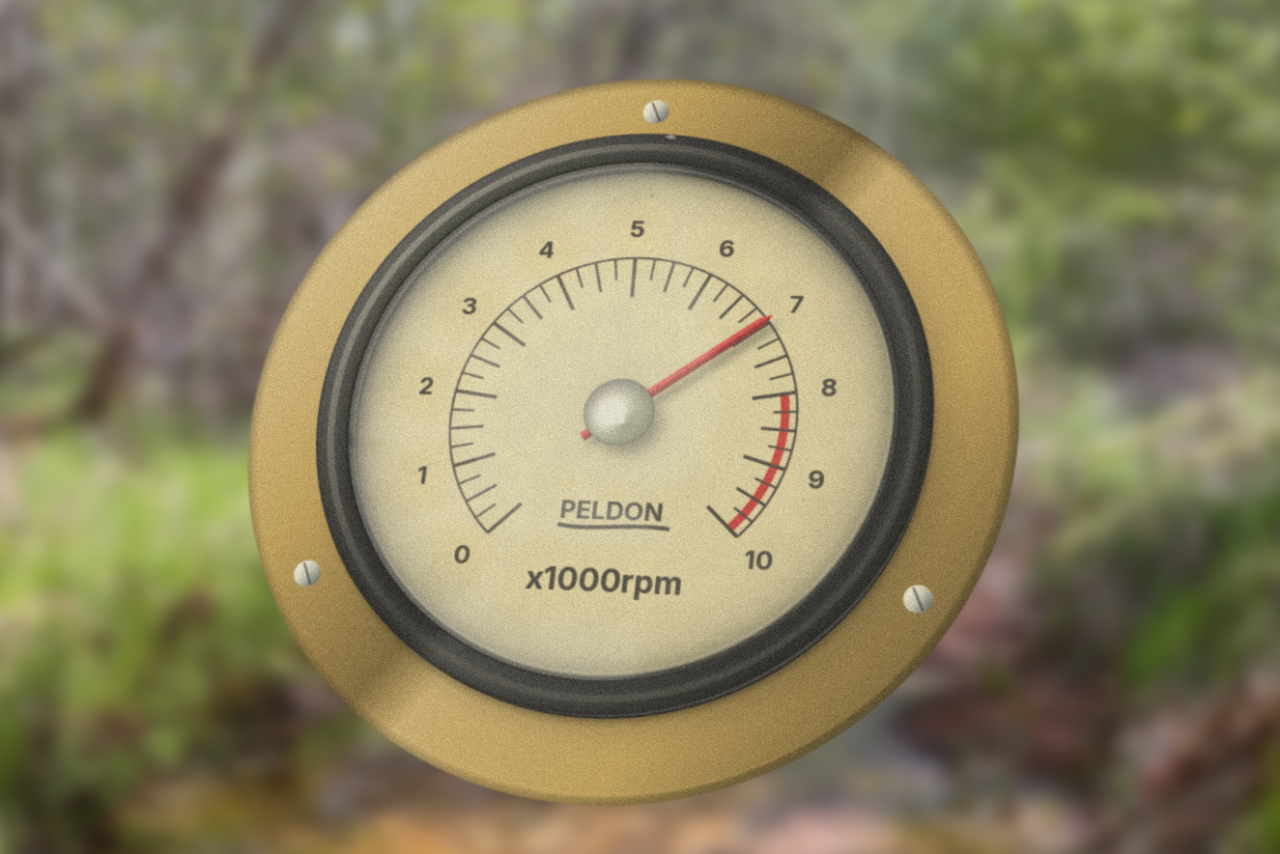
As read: 7000rpm
